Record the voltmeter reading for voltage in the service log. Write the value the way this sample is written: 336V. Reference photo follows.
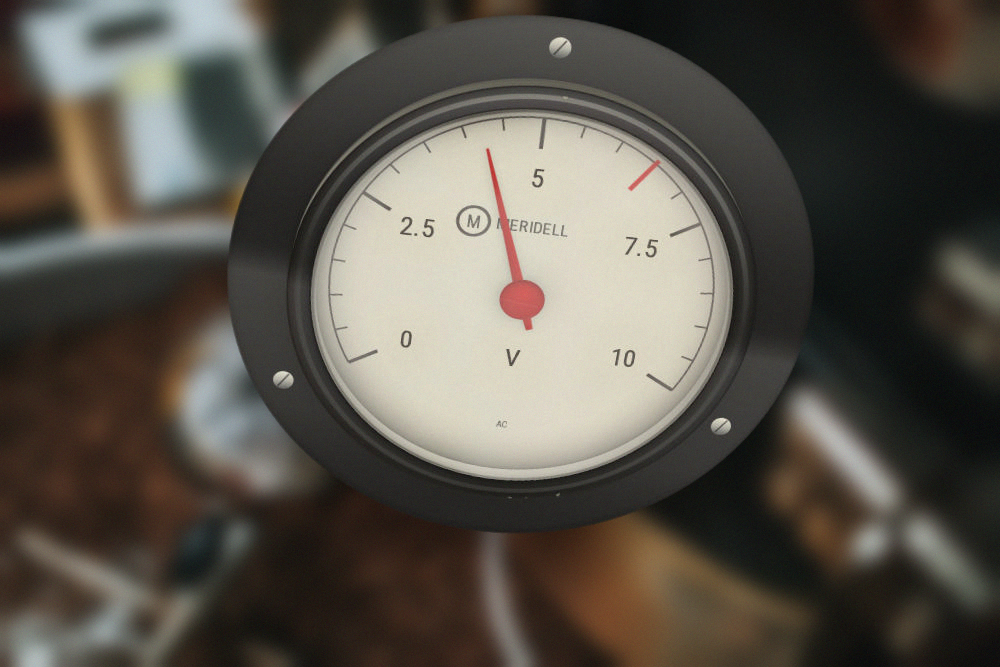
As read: 4.25V
